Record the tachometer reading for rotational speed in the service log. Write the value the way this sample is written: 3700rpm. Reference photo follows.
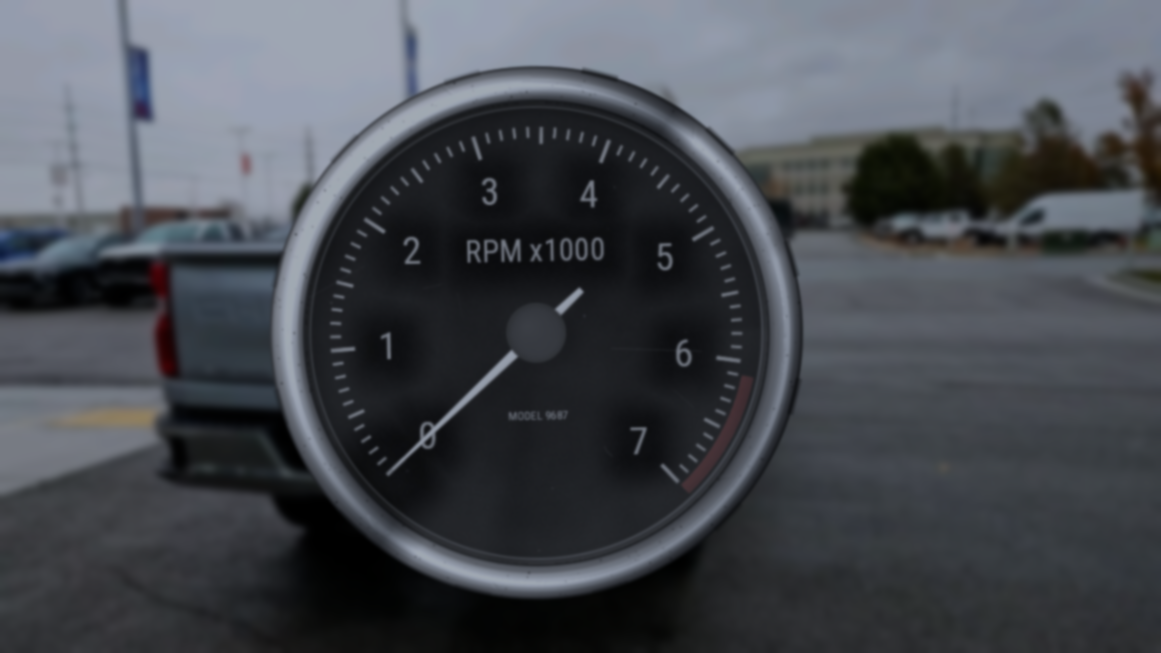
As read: 0rpm
